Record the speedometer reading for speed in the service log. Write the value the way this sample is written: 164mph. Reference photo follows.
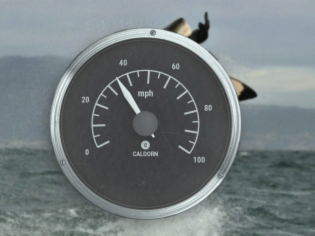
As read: 35mph
